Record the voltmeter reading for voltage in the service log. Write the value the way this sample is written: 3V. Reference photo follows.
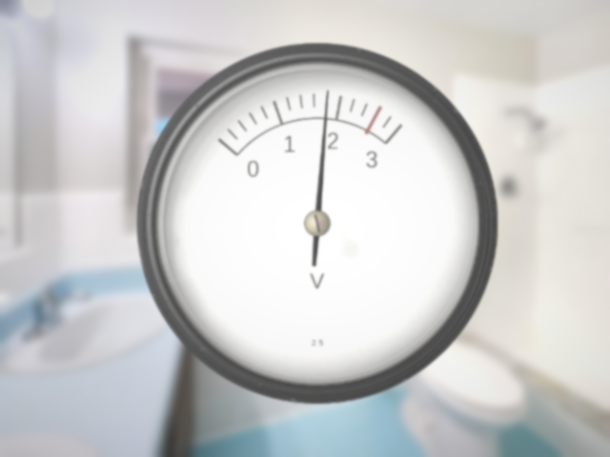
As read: 1.8V
